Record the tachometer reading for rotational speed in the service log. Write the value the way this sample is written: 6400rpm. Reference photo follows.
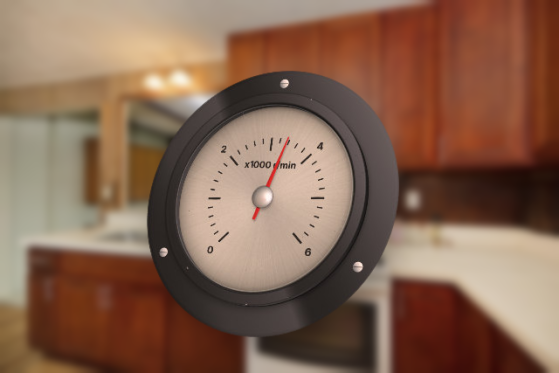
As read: 3400rpm
